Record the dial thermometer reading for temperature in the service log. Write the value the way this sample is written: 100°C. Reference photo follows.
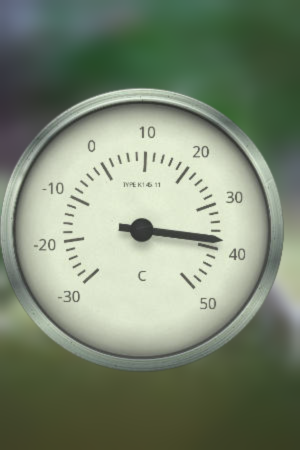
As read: 38°C
